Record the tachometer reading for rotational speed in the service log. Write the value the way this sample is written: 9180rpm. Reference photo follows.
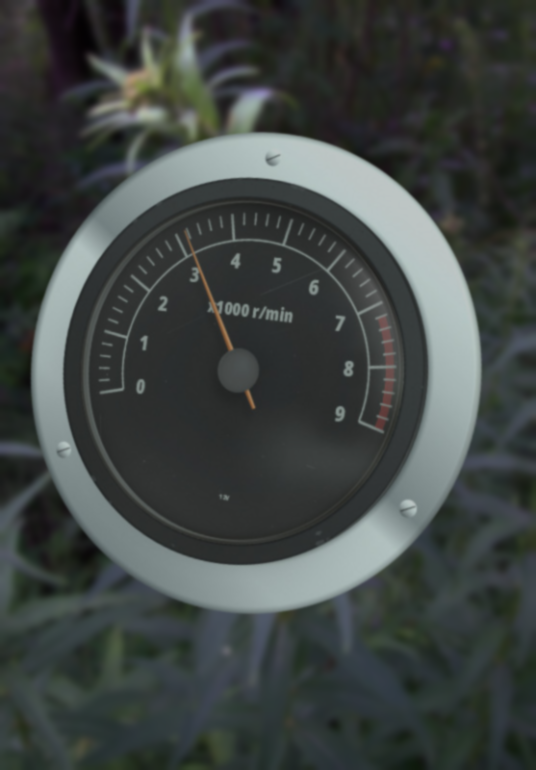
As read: 3200rpm
